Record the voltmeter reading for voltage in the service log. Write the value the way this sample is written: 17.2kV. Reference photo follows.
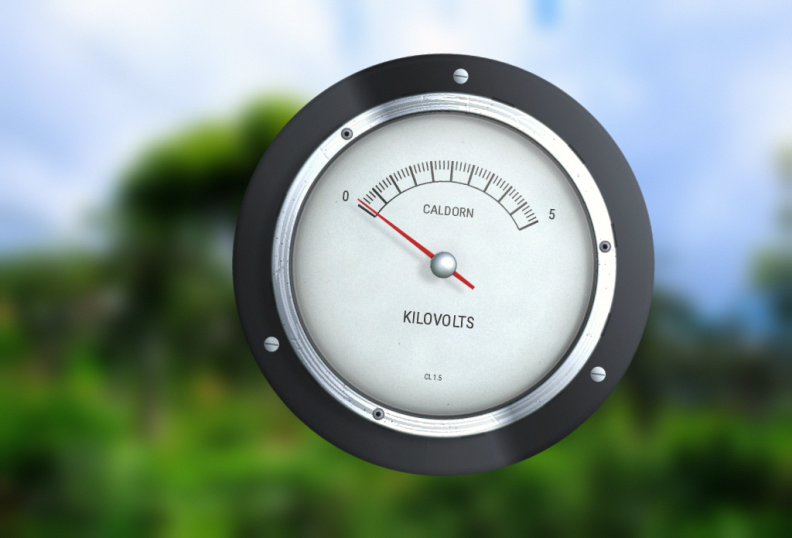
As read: 0.1kV
